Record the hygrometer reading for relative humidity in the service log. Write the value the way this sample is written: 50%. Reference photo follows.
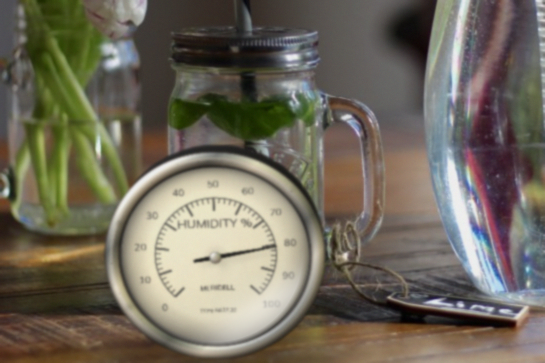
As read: 80%
